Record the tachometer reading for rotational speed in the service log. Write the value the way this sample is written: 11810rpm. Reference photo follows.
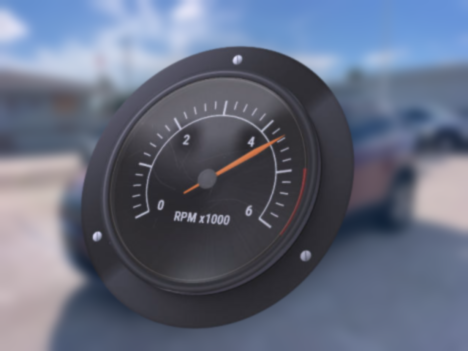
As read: 4400rpm
